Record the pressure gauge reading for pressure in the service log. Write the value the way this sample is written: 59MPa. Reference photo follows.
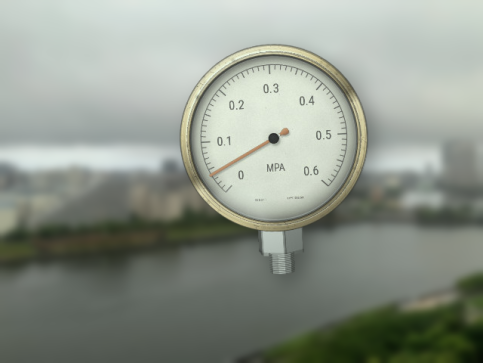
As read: 0.04MPa
